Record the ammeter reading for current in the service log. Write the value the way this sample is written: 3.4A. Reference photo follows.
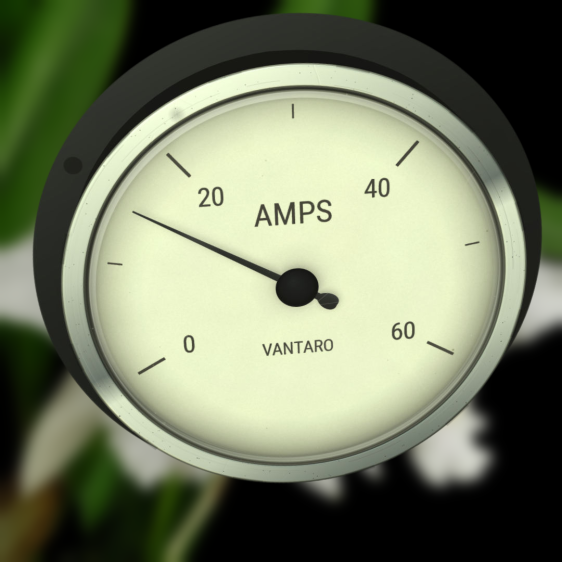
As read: 15A
